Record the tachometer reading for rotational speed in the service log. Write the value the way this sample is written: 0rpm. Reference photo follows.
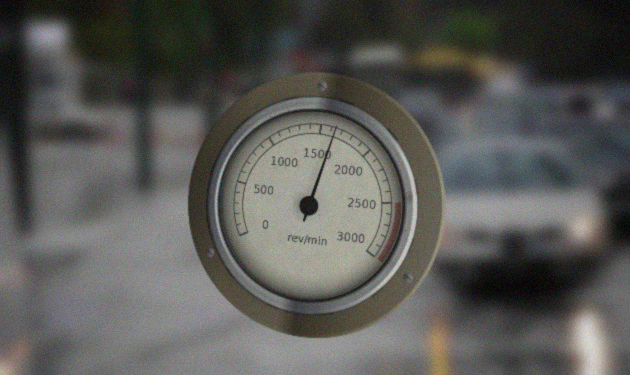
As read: 1650rpm
